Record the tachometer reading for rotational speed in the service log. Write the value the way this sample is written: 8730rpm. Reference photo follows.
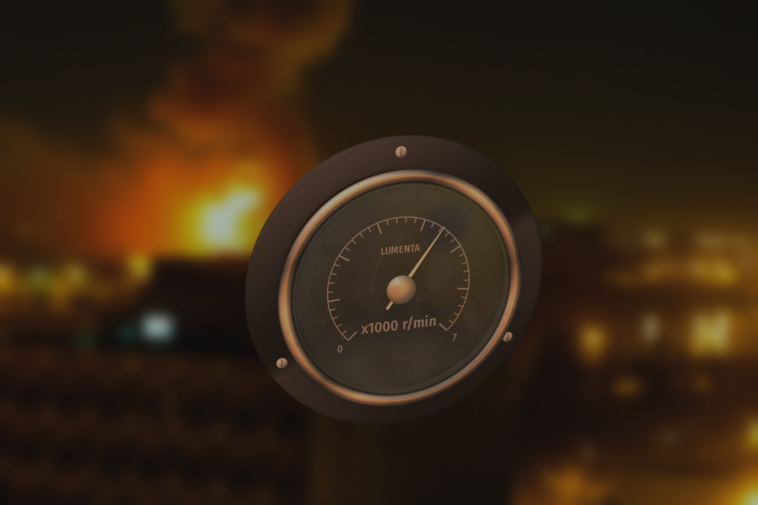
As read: 4400rpm
